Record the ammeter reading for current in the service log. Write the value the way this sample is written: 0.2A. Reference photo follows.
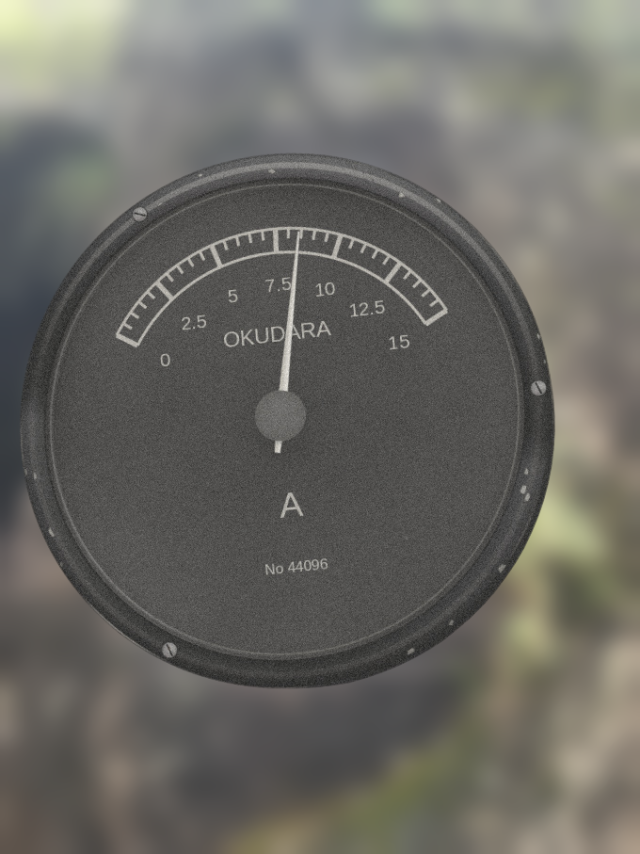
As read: 8.5A
